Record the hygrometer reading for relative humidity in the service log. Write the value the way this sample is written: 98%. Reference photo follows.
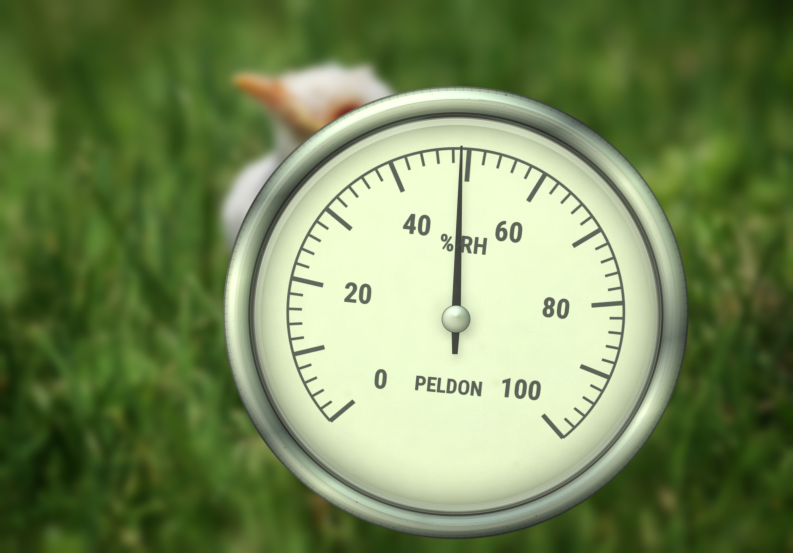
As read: 49%
